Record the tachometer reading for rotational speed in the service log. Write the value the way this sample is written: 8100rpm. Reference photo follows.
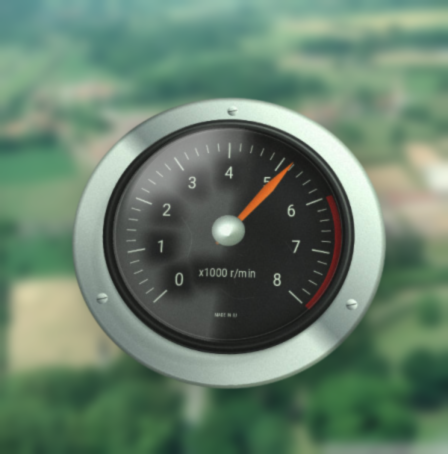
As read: 5200rpm
